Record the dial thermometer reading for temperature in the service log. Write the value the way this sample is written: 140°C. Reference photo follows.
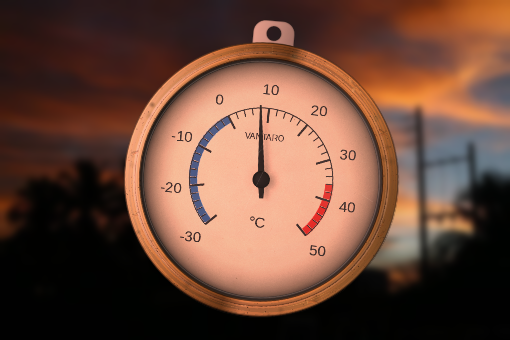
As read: 8°C
